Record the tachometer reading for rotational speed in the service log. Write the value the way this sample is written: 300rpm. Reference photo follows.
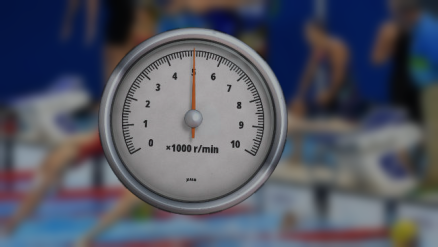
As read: 5000rpm
